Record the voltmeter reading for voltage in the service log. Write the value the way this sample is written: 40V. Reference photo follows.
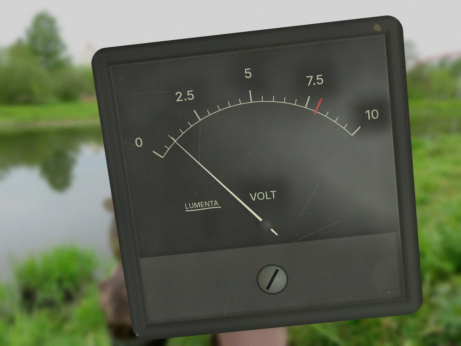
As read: 1V
